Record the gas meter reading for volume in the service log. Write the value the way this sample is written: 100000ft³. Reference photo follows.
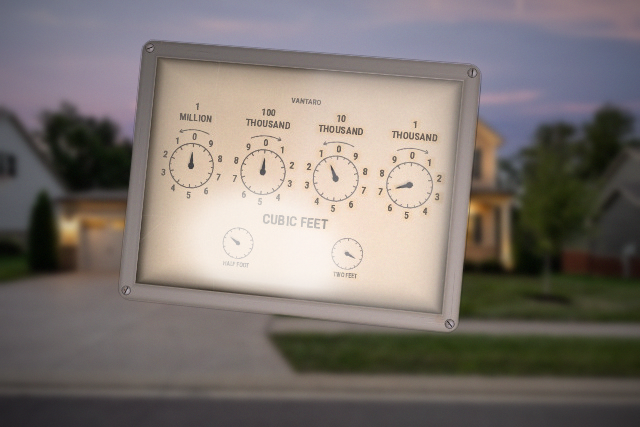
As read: 700ft³
